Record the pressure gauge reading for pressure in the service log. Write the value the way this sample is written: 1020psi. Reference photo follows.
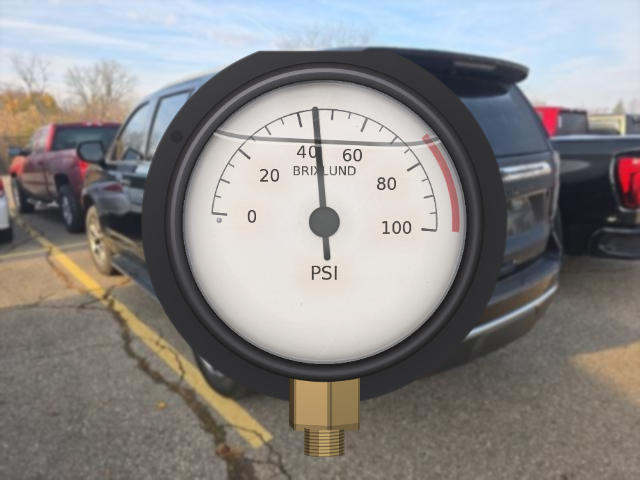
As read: 45psi
